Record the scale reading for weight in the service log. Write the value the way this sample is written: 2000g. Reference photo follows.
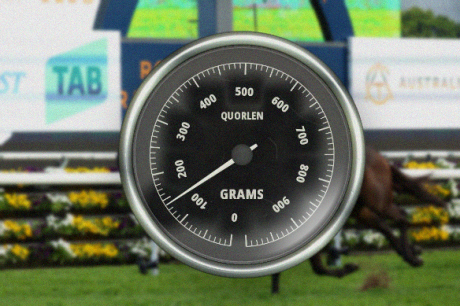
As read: 140g
